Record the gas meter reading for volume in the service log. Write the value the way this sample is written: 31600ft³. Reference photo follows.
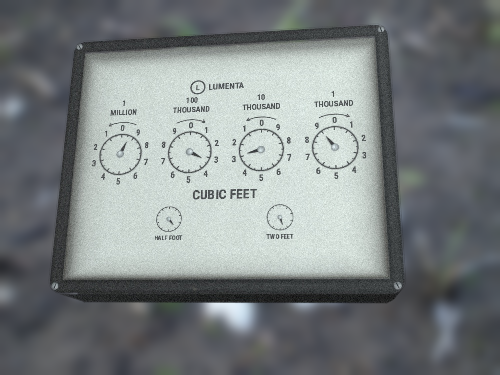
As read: 932900ft³
